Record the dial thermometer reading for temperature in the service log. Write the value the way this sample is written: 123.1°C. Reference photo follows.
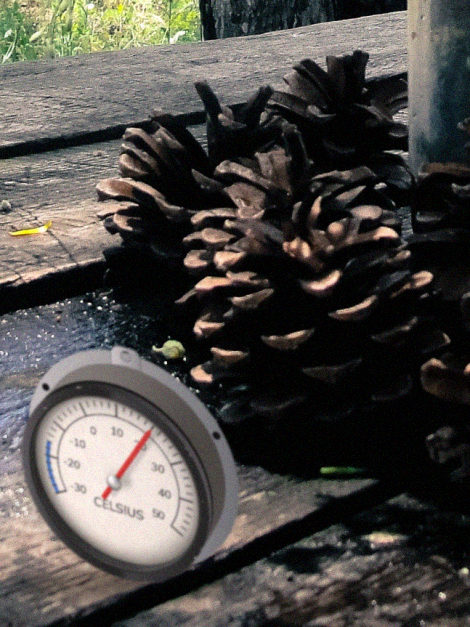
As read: 20°C
